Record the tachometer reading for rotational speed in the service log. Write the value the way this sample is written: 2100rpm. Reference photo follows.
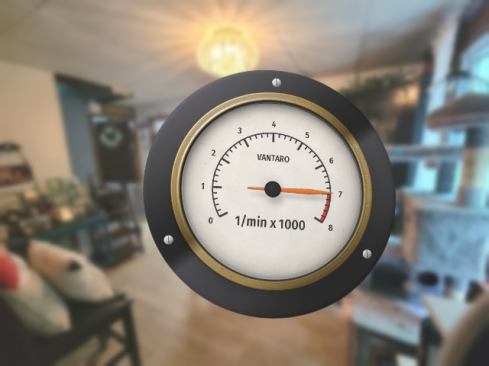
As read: 7000rpm
